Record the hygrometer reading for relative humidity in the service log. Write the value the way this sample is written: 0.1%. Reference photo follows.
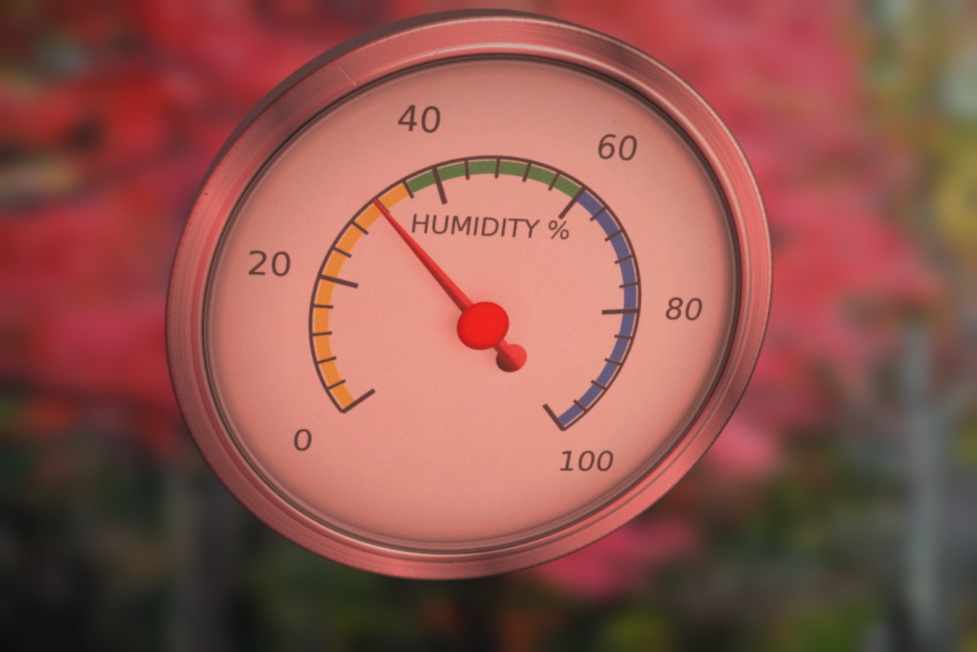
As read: 32%
